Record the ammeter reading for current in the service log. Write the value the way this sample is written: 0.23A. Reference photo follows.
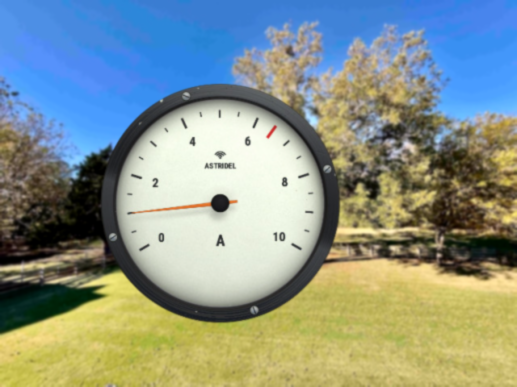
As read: 1A
